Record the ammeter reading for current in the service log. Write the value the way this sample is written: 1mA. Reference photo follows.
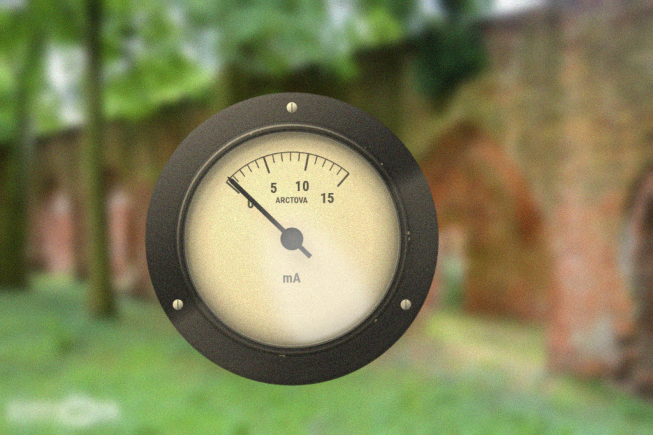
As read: 0.5mA
